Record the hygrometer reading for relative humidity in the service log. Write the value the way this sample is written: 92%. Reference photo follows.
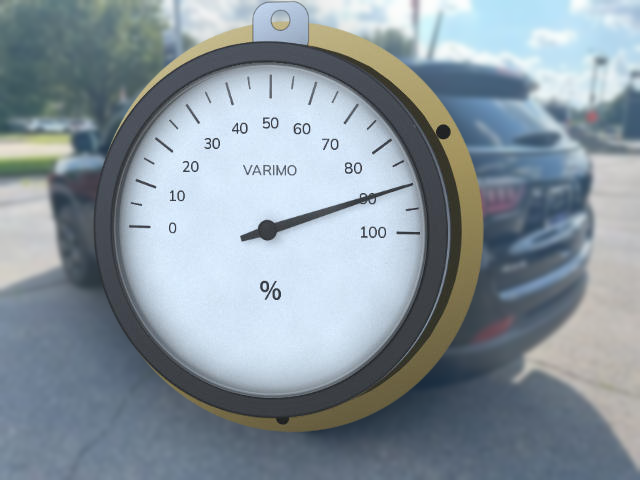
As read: 90%
